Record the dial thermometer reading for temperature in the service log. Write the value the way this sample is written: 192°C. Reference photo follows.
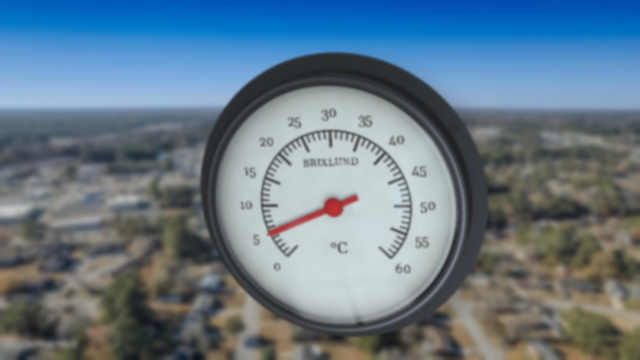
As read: 5°C
